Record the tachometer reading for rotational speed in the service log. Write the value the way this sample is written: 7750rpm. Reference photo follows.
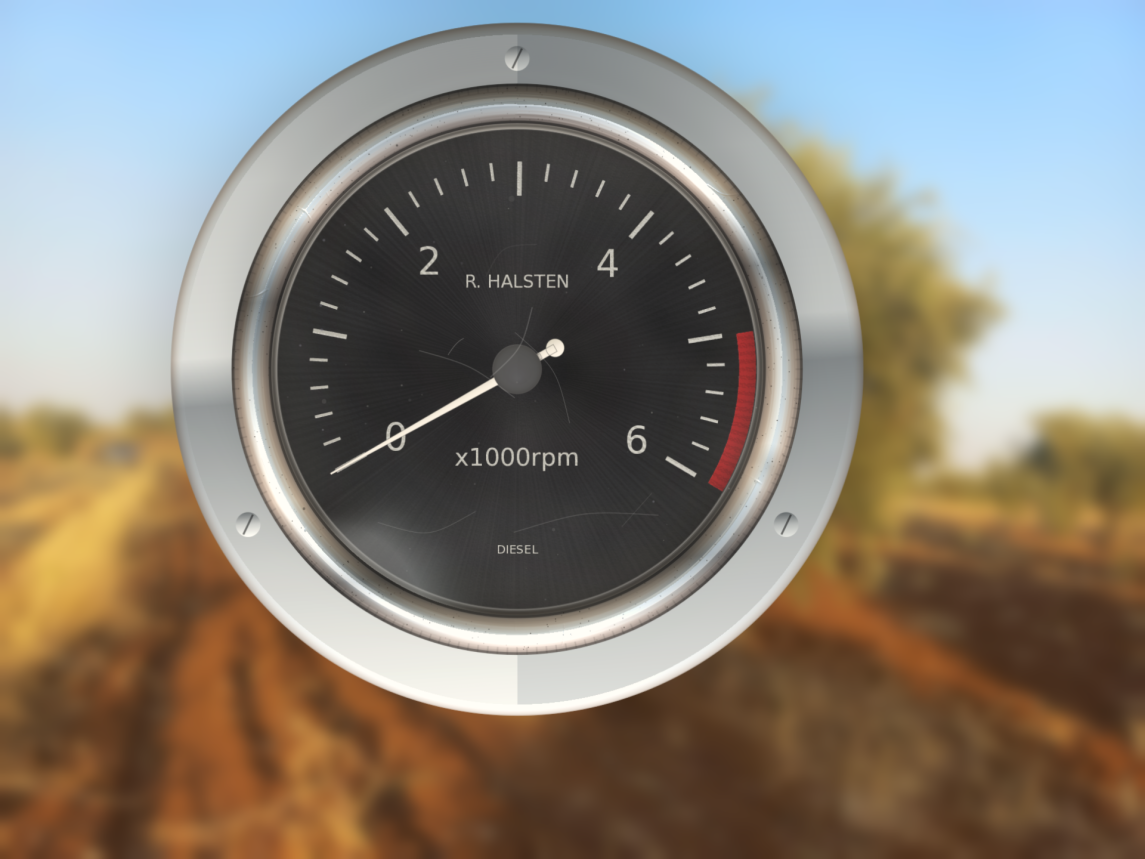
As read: 0rpm
